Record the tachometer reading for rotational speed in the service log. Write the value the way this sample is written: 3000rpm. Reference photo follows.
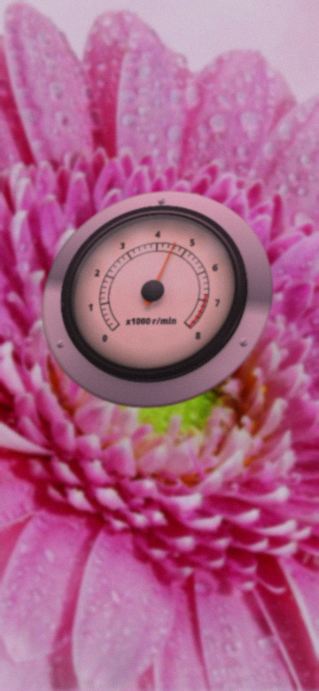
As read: 4600rpm
